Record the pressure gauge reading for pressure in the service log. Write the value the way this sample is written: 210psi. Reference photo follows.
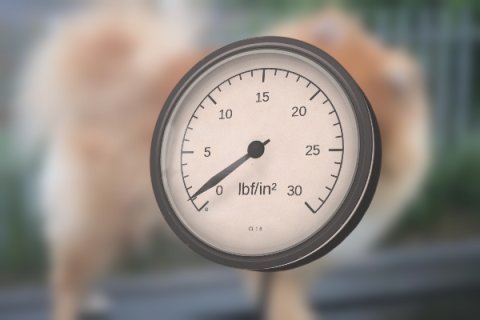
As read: 1psi
